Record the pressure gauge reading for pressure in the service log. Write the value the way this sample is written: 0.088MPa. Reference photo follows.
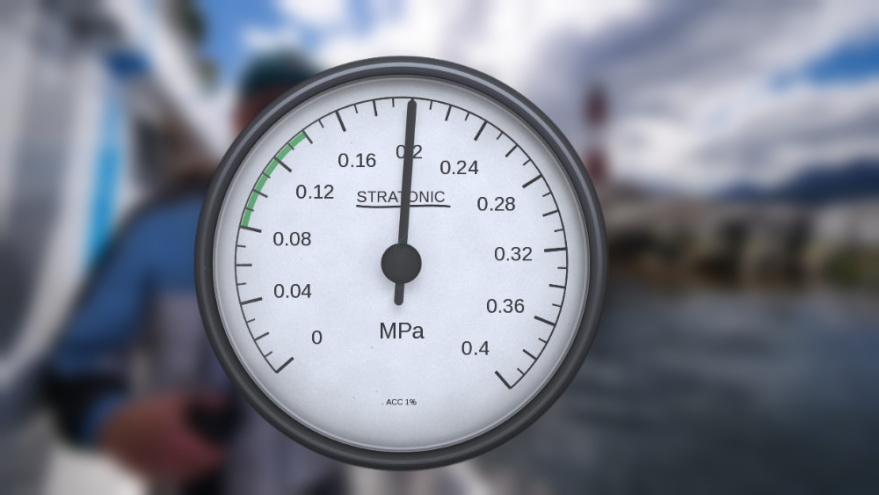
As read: 0.2MPa
